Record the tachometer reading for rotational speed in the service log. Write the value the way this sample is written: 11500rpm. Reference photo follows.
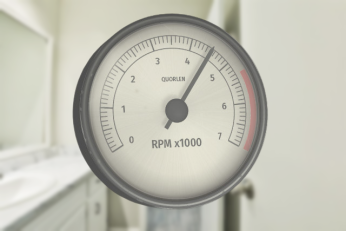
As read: 4500rpm
